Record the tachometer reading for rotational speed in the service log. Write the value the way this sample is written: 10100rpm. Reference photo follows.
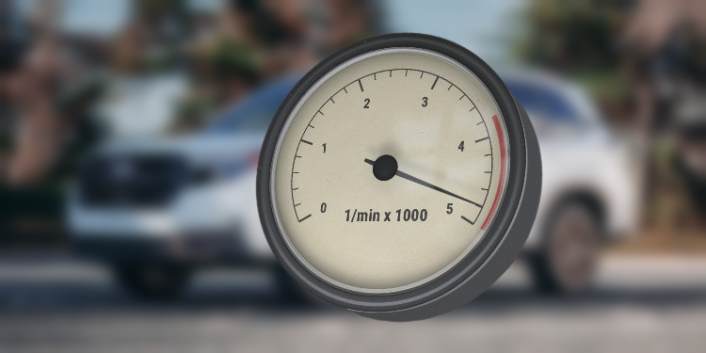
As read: 4800rpm
